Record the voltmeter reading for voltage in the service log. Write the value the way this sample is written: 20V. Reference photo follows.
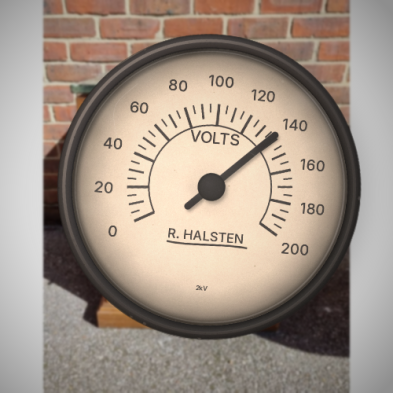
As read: 137.5V
